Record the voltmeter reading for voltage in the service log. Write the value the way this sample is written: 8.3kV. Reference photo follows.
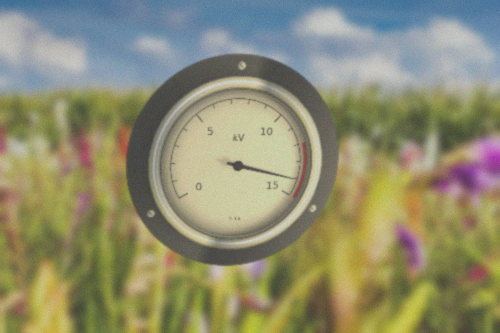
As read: 14kV
